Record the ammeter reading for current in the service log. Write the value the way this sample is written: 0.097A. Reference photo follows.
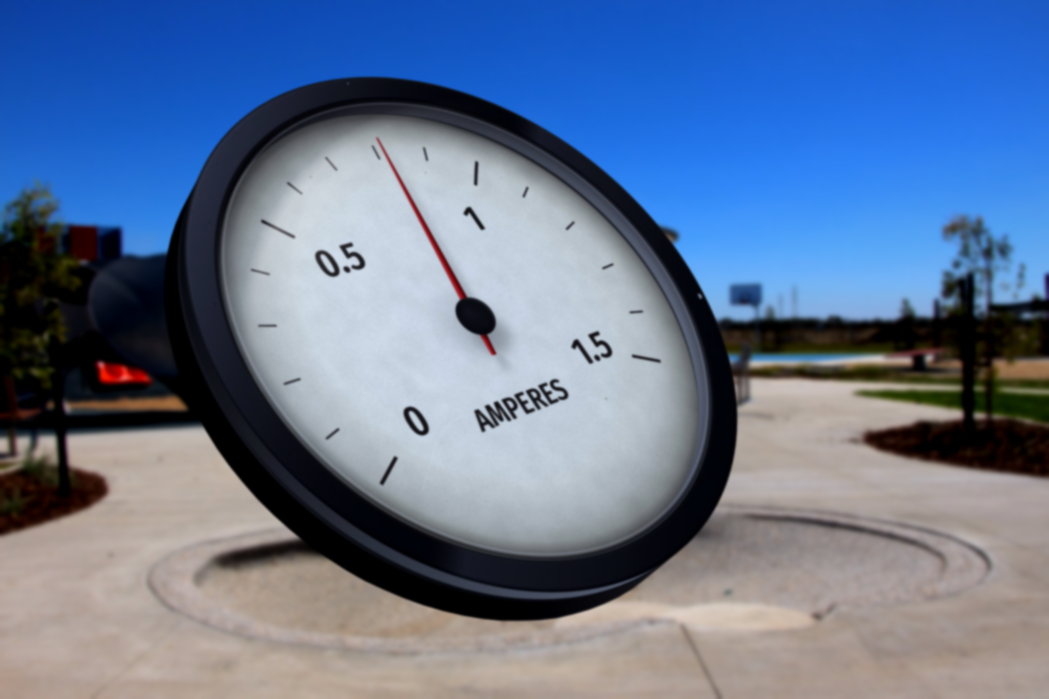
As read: 0.8A
